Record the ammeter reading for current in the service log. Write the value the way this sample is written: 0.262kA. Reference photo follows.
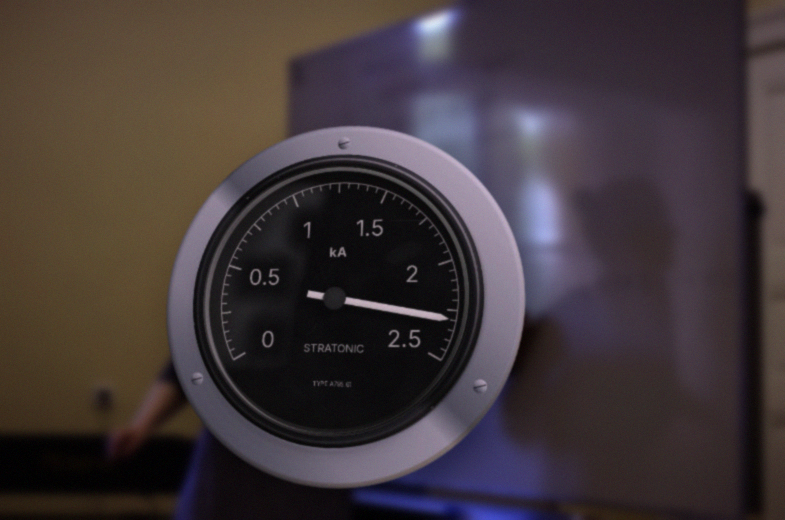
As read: 2.3kA
